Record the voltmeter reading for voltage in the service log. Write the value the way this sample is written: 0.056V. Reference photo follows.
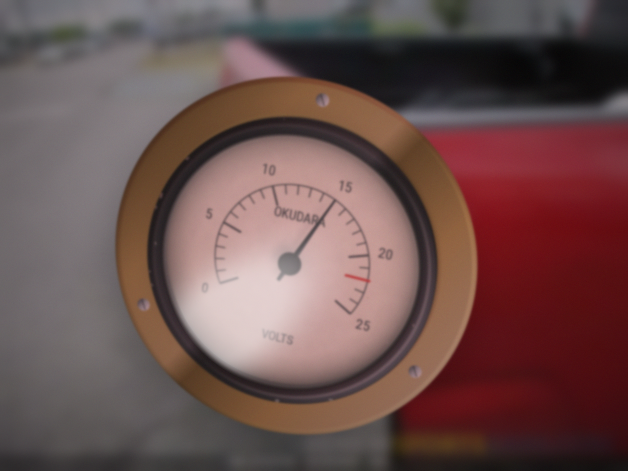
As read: 15V
